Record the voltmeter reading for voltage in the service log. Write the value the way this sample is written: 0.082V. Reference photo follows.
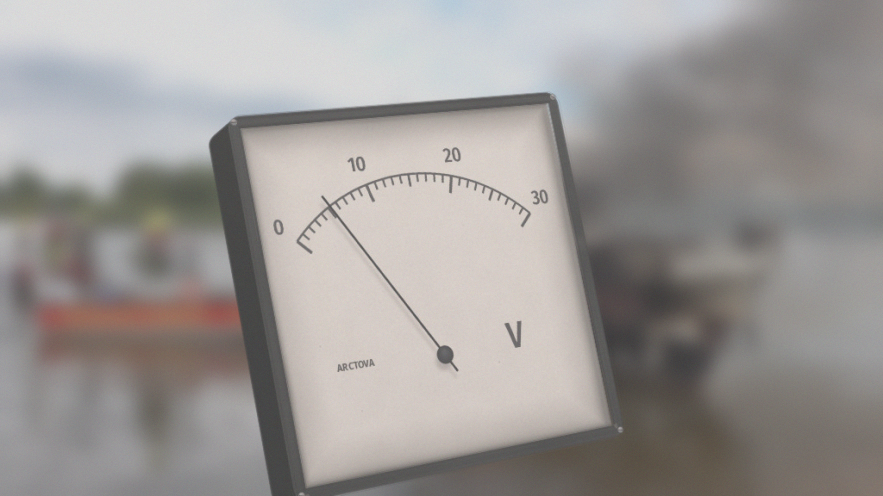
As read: 5V
